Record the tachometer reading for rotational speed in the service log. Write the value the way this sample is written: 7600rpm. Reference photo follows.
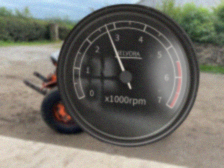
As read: 2750rpm
